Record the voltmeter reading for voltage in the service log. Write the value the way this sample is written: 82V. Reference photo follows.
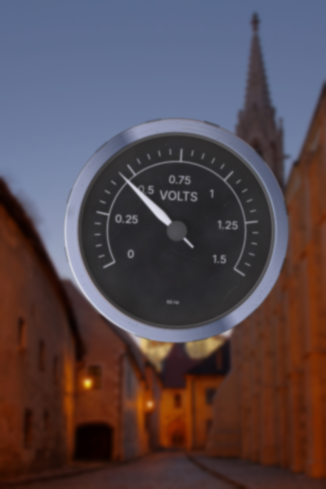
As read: 0.45V
